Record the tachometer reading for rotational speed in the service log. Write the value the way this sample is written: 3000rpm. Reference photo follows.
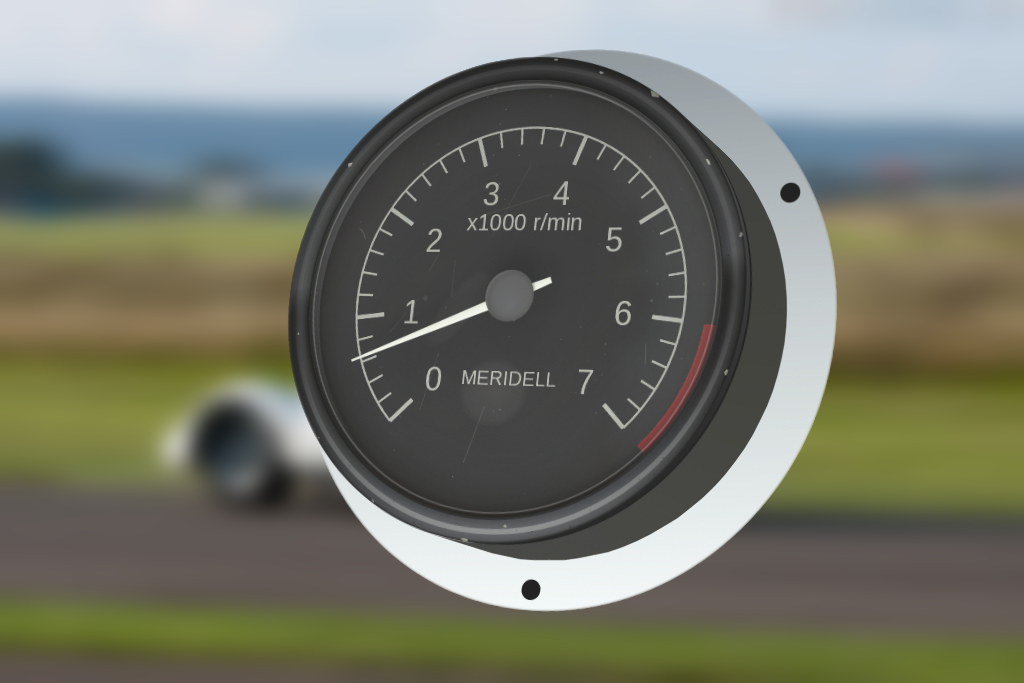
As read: 600rpm
